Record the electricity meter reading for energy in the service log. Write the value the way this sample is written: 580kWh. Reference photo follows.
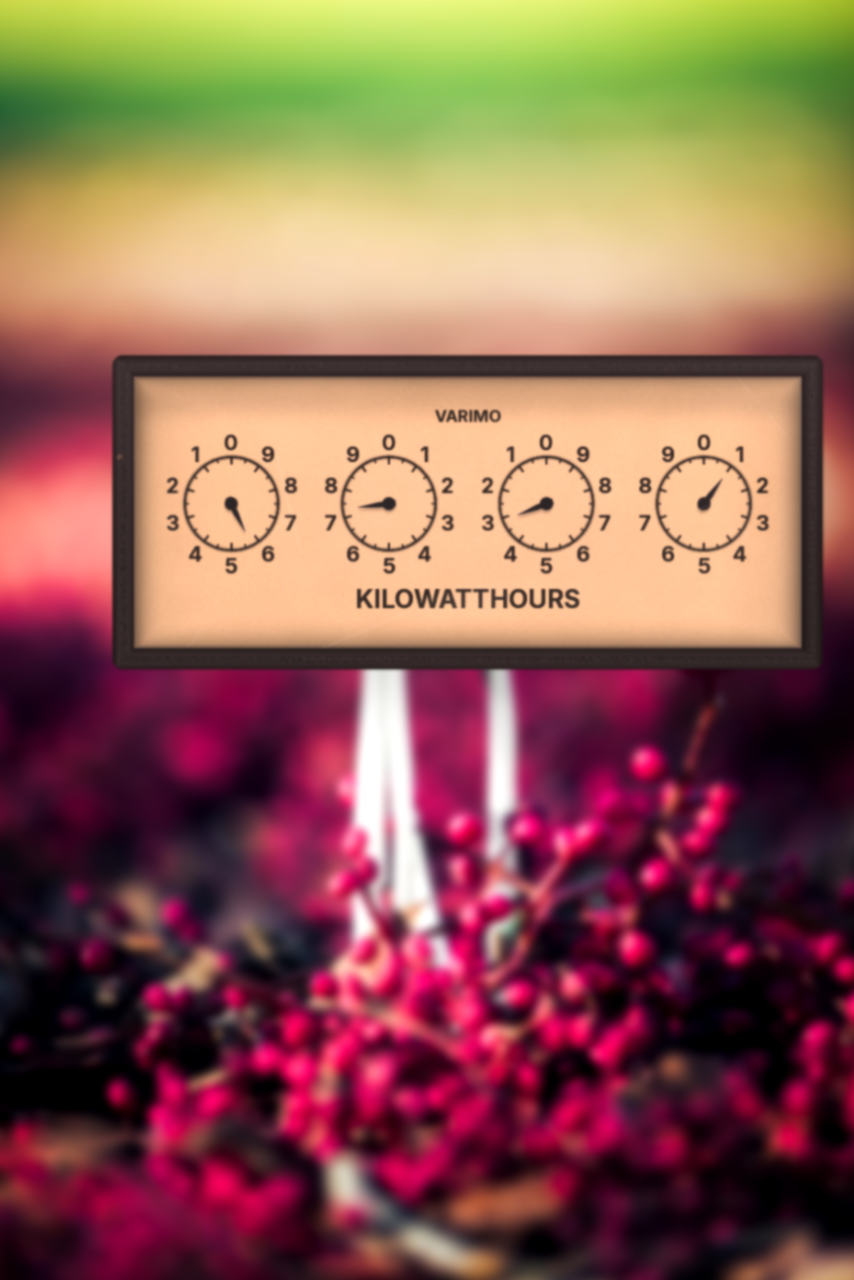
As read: 5731kWh
